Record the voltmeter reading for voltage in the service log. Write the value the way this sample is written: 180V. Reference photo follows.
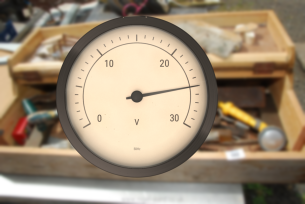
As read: 25V
